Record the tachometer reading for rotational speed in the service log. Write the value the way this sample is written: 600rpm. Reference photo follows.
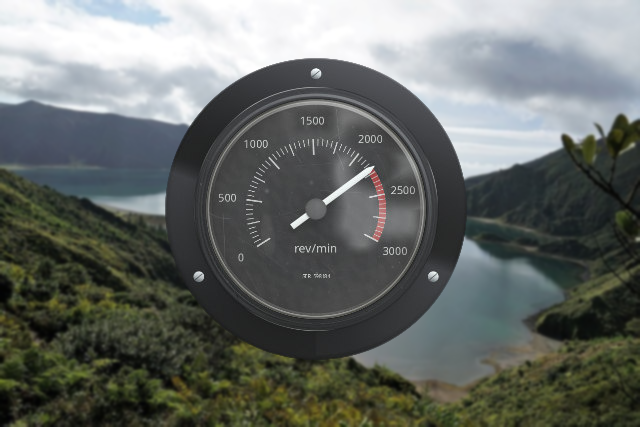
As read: 2200rpm
